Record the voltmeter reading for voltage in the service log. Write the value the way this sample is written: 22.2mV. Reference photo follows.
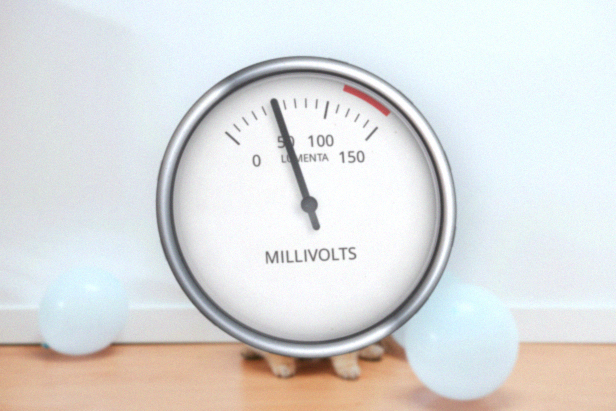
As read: 50mV
